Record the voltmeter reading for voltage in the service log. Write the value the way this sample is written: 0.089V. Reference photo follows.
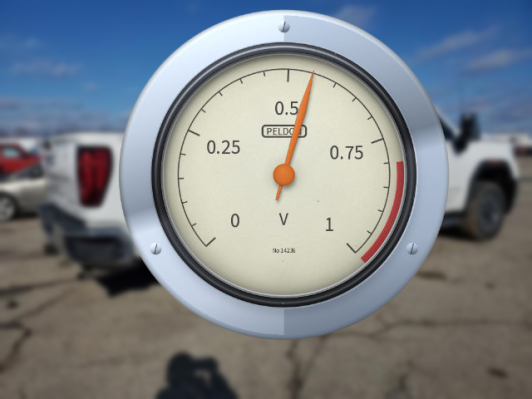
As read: 0.55V
